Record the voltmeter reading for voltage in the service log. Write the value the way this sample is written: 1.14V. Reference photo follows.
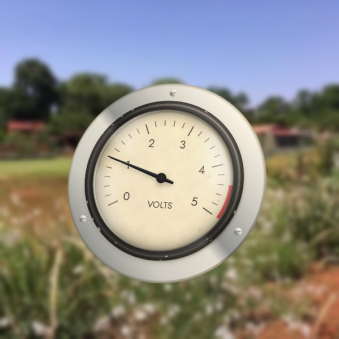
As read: 1V
